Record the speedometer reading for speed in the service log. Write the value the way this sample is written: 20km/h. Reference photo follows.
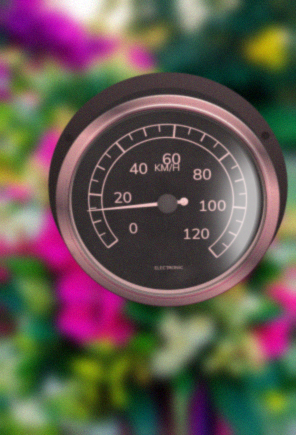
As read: 15km/h
